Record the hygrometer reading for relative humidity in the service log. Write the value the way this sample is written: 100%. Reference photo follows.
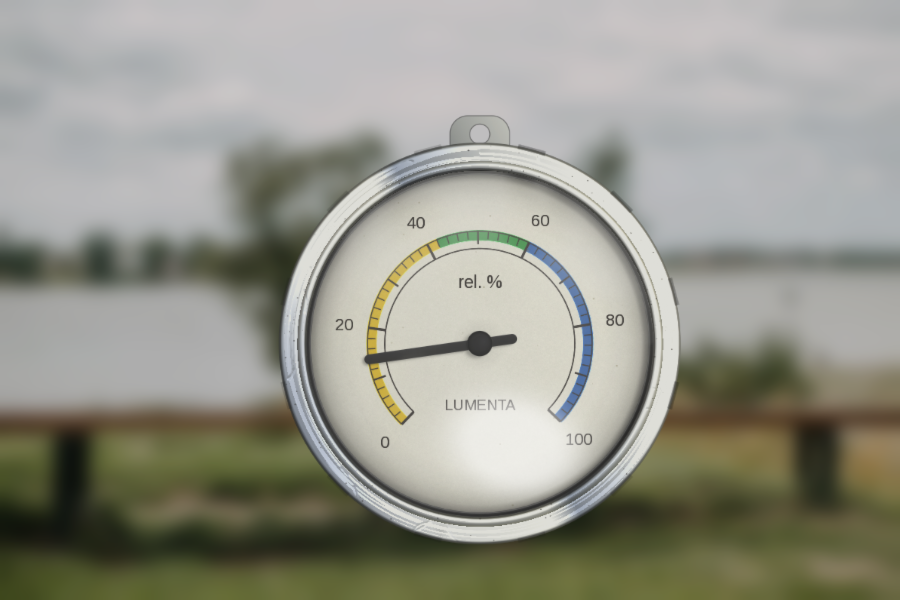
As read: 14%
